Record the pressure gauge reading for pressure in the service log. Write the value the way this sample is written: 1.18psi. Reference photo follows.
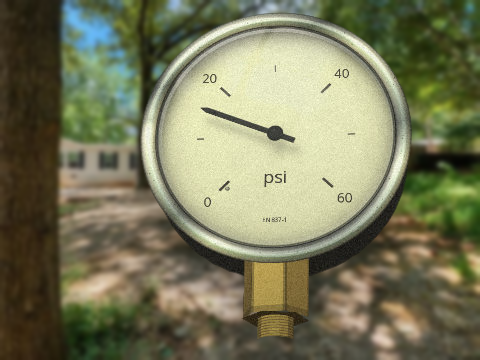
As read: 15psi
